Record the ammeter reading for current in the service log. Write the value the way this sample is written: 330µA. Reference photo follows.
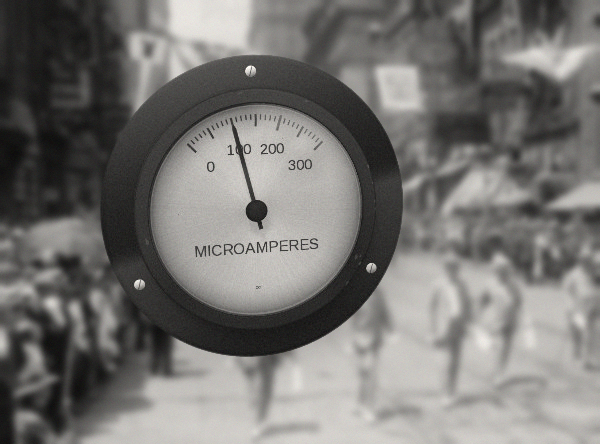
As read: 100µA
